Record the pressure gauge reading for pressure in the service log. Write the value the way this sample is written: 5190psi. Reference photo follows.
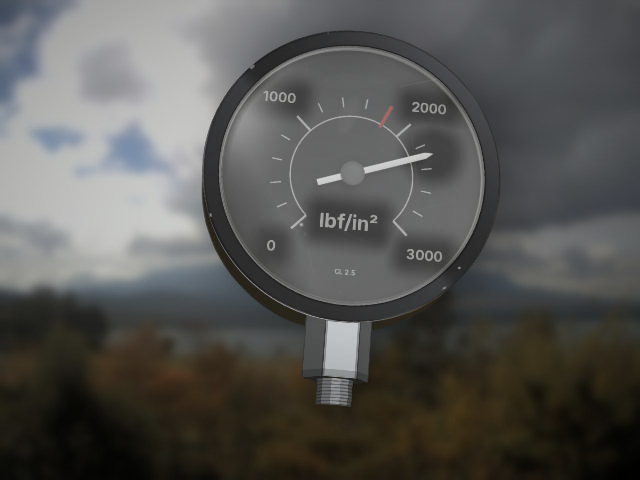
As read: 2300psi
